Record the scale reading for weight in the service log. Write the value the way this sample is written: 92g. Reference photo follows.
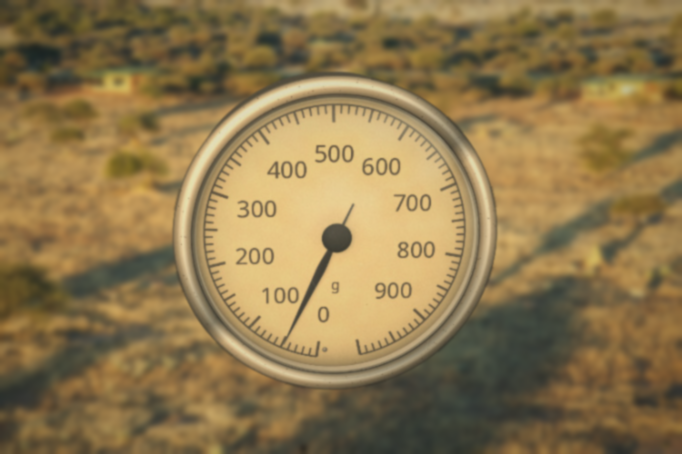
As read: 50g
